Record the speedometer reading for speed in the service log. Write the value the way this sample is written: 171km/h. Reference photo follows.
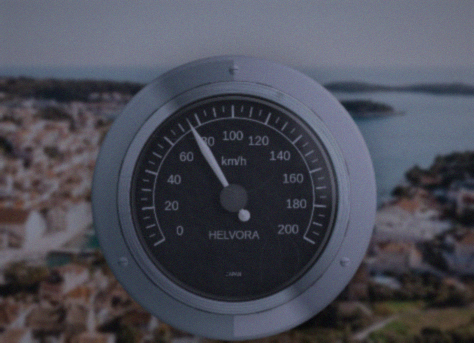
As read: 75km/h
